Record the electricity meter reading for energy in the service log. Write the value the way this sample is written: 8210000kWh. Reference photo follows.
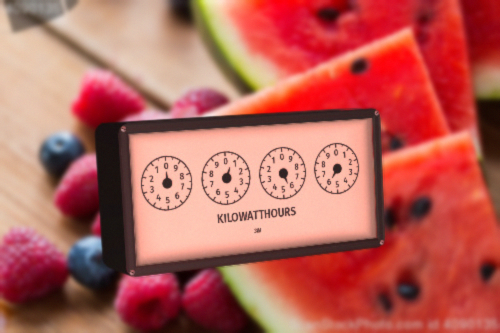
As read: 56kWh
